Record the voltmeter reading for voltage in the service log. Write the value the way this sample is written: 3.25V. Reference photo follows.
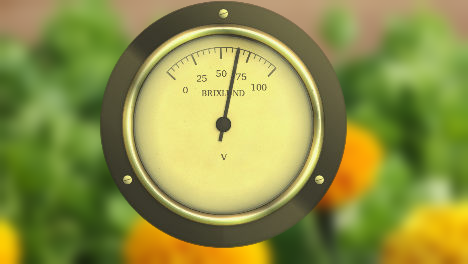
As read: 65V
